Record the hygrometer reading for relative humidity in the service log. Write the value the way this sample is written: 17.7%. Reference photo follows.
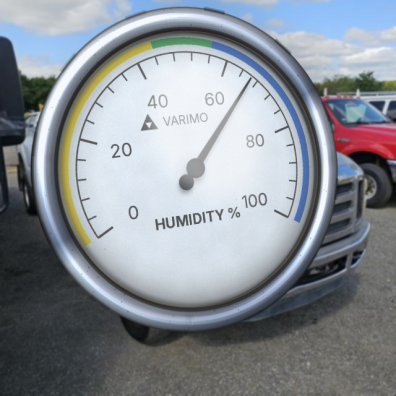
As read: 66%
